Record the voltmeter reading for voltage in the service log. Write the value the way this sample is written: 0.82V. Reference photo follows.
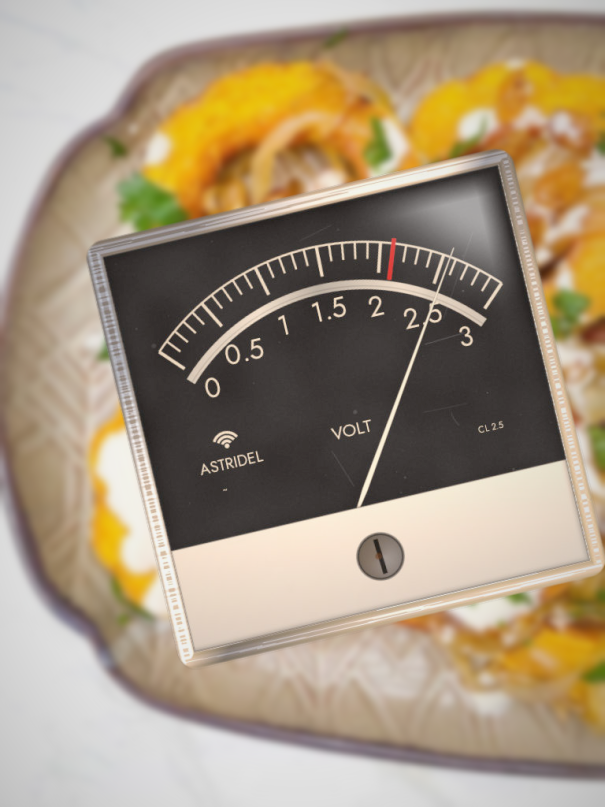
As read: 2.55V
